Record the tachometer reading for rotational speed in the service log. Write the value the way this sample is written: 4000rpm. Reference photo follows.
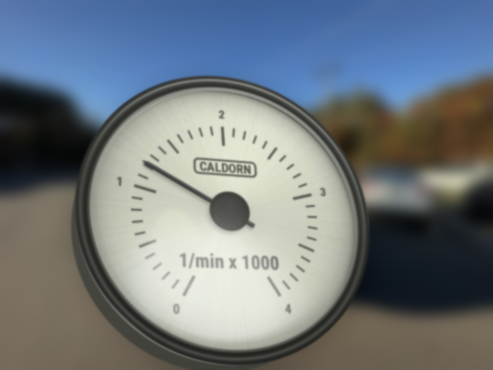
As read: 1200rpm
